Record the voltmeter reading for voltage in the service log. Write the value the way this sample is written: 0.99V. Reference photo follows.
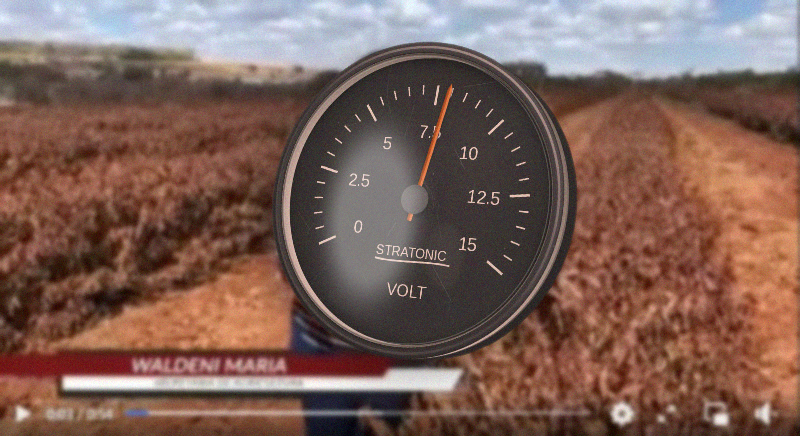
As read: 8V
